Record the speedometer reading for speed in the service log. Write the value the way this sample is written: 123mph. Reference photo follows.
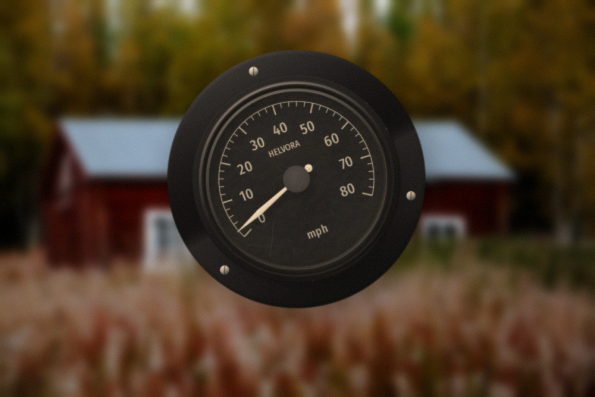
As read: 2mph
